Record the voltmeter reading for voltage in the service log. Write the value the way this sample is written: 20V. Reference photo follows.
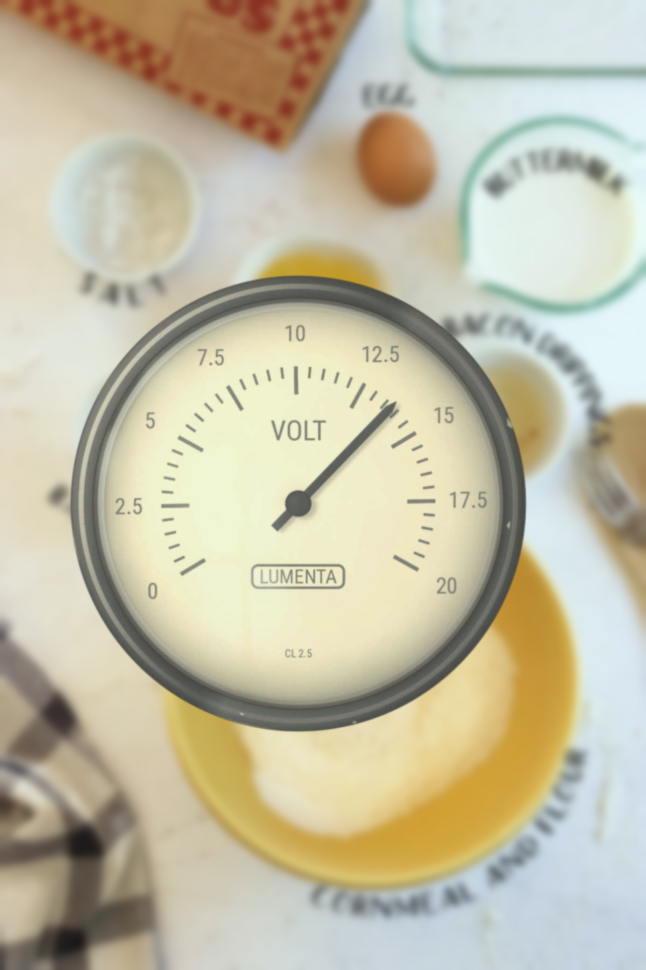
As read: 13.75V
